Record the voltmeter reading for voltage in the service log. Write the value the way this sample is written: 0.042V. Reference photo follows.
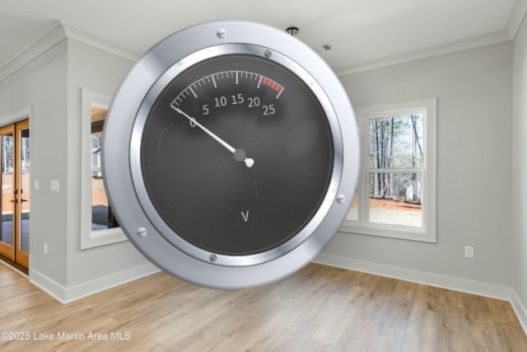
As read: 0V
